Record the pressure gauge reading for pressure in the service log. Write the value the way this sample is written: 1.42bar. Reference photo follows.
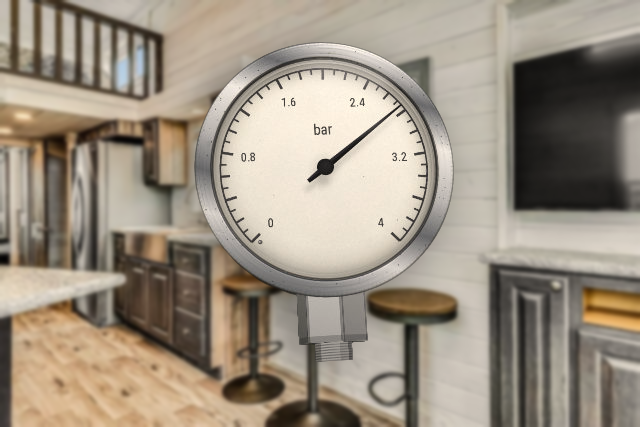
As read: 2.75bar
